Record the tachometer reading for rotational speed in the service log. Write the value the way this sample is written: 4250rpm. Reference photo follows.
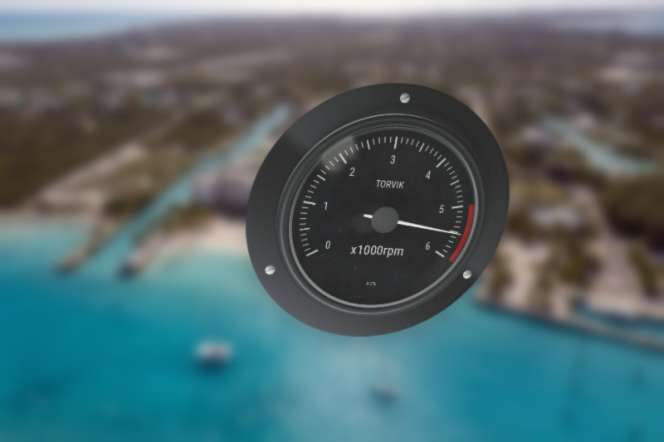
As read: 5500rpm
